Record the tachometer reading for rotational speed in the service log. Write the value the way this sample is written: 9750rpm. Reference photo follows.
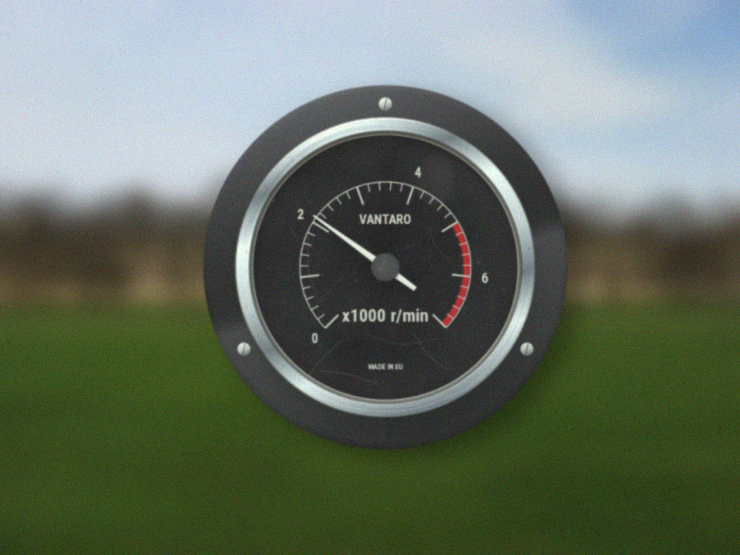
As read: 2100rpm
